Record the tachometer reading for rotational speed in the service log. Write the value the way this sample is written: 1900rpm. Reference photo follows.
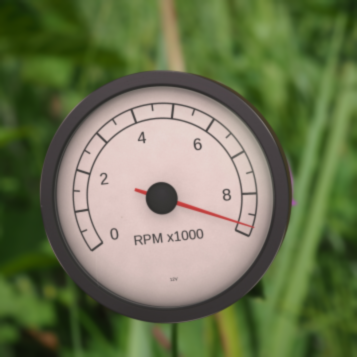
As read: 8750rpm
